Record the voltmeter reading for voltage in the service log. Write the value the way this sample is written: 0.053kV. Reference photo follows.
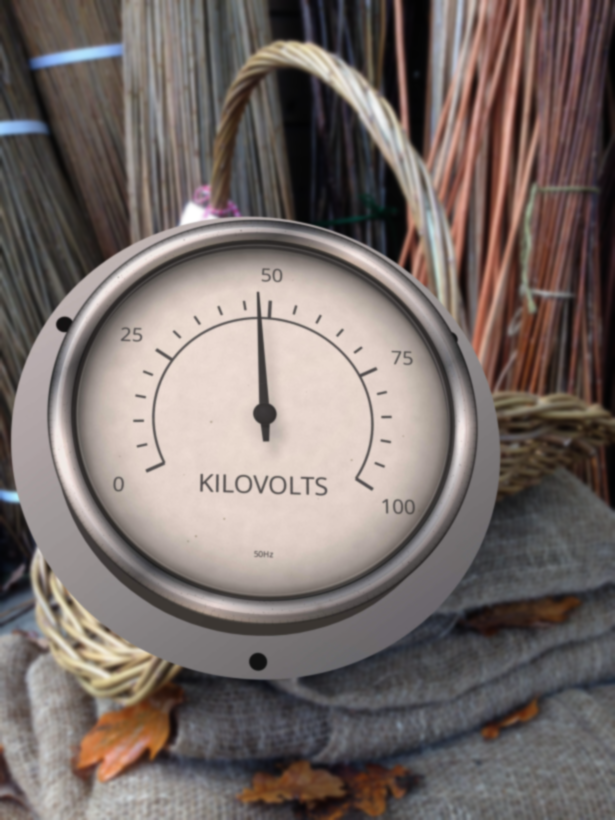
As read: 47.5kV
